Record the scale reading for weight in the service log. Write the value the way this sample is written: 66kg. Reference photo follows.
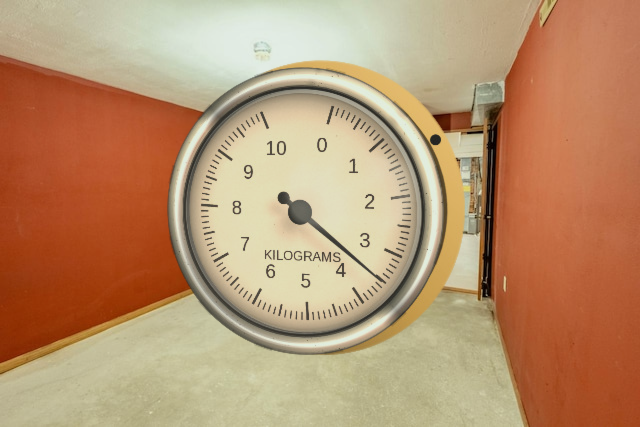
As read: 3.5kg
